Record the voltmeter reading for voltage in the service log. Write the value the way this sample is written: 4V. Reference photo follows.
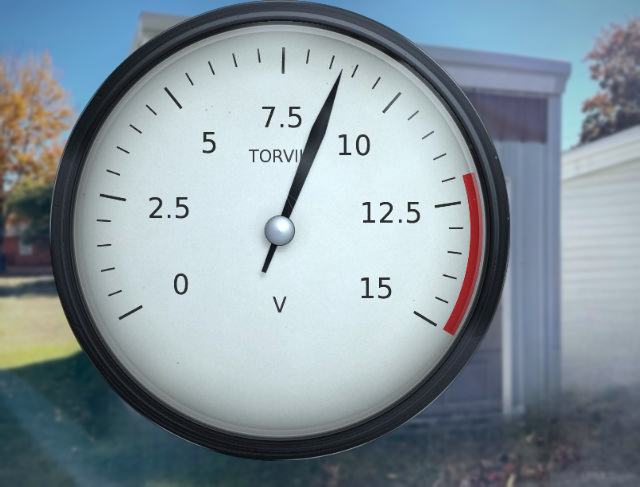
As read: 8.75V
